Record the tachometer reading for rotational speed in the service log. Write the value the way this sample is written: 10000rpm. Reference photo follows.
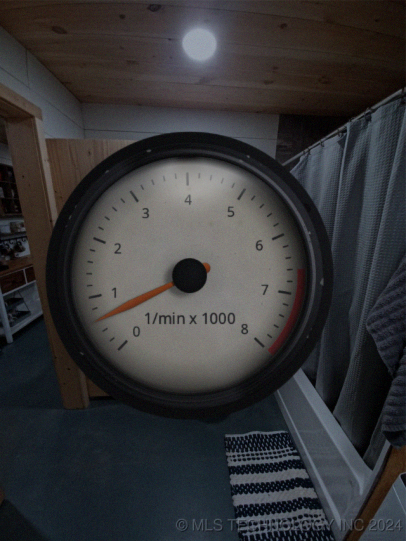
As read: 600rpm
